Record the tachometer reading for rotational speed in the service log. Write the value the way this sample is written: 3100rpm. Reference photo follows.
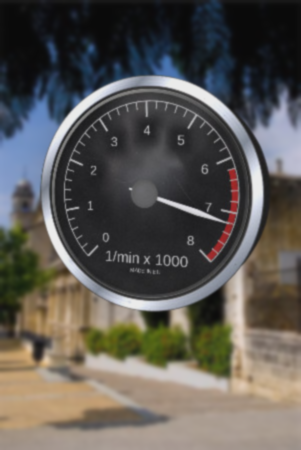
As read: 7200rpm
